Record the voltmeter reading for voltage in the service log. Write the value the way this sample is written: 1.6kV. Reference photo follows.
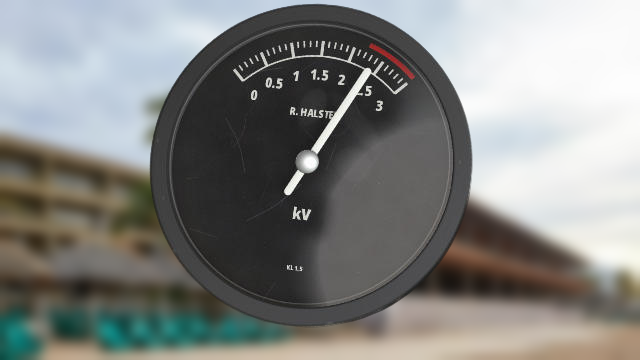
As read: 2.4kV
